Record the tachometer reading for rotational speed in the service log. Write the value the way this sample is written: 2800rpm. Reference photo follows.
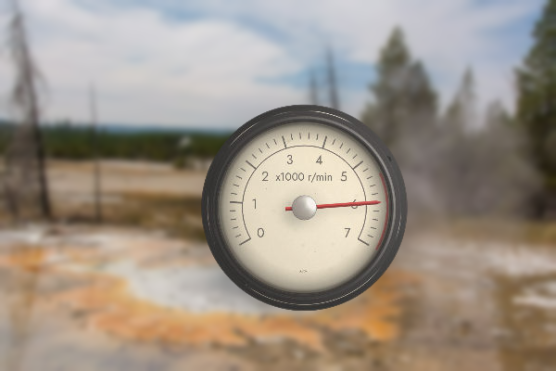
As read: 6000rpm
